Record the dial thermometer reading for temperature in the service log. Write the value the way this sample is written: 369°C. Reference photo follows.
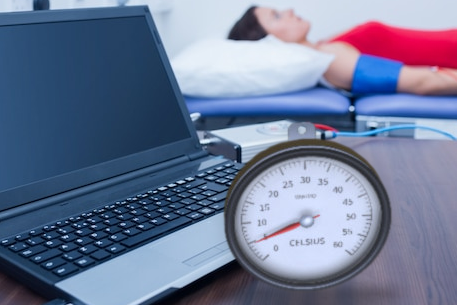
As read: 5°C
